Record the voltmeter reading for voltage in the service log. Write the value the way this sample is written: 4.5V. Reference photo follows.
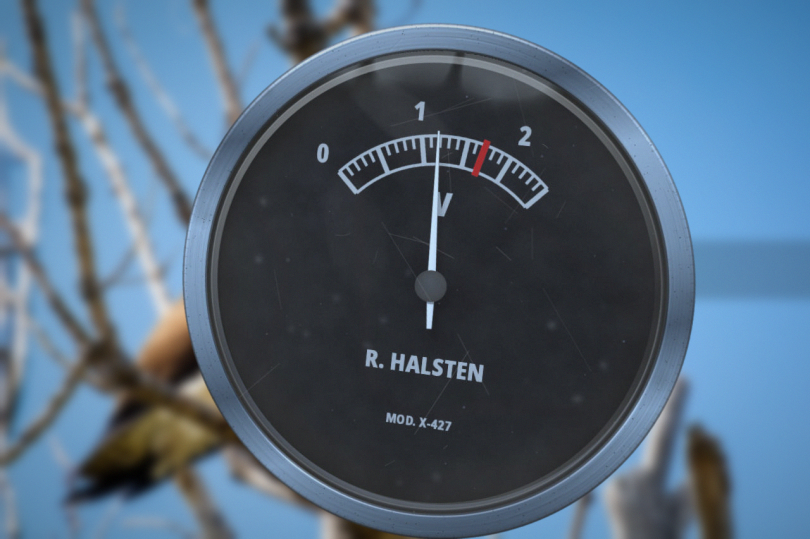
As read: 1.2V
